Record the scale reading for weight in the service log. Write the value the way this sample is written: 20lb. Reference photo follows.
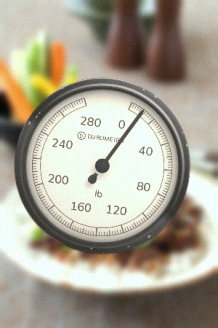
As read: 10lb
